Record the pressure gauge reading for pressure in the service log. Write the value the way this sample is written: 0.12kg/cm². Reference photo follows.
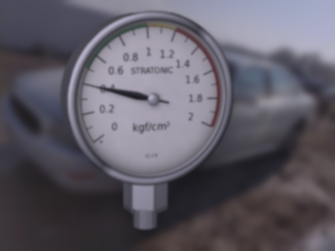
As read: 0.4kg/cm²
